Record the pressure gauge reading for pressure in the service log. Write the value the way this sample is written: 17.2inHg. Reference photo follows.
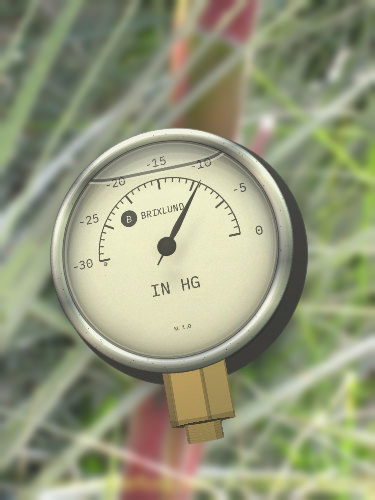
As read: -9inHg
